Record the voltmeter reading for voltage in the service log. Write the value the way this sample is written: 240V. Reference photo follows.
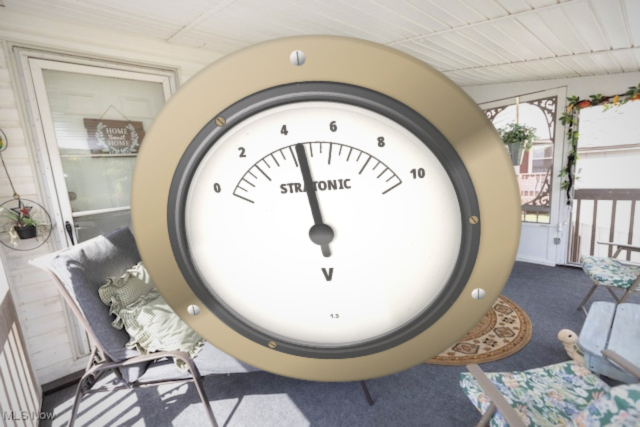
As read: 4.5V
